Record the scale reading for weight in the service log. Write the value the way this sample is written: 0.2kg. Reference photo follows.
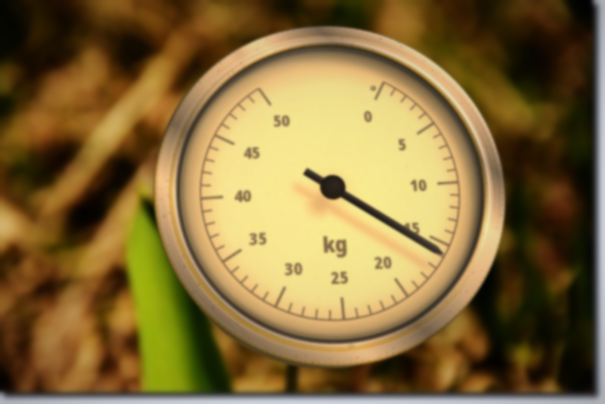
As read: 16kg
